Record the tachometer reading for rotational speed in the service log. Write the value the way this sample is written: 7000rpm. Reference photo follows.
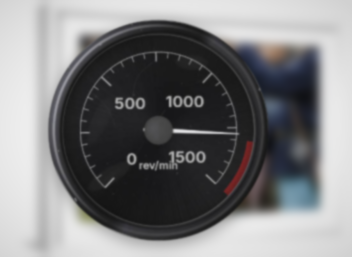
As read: 1275rpm
